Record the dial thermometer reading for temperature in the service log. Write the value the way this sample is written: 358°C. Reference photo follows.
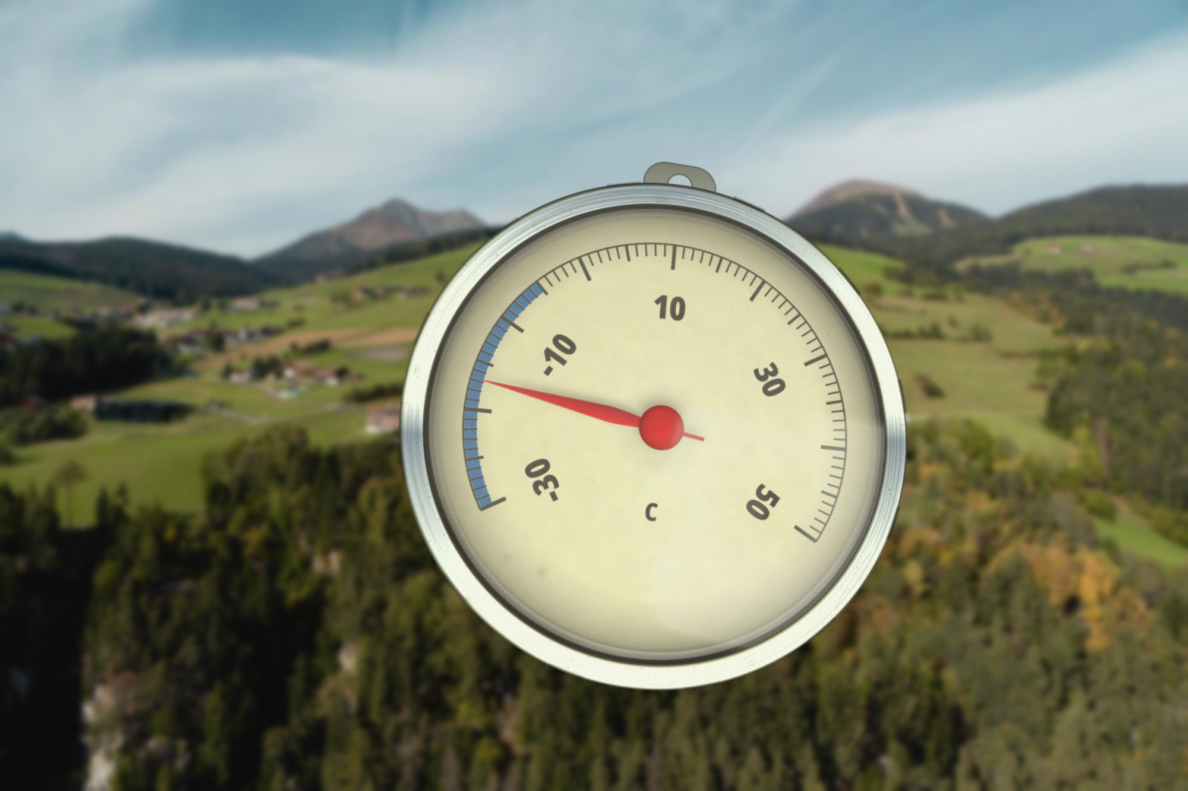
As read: -17°C
